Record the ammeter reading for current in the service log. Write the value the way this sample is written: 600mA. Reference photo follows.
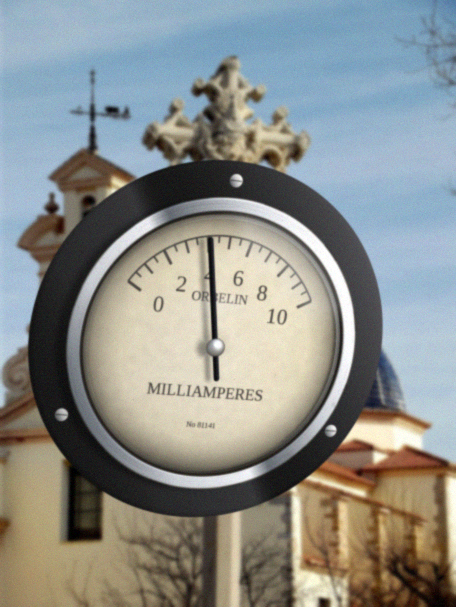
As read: 4mA
